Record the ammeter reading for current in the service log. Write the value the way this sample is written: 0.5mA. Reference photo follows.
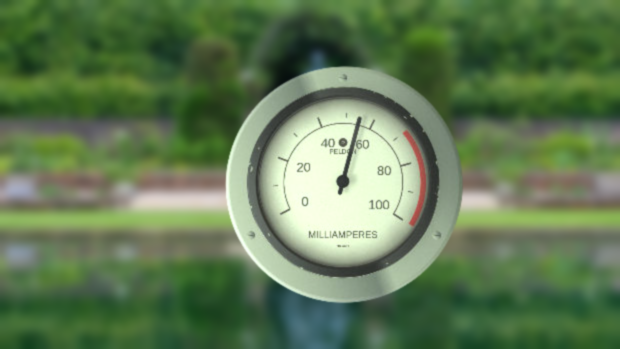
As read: 55mA
